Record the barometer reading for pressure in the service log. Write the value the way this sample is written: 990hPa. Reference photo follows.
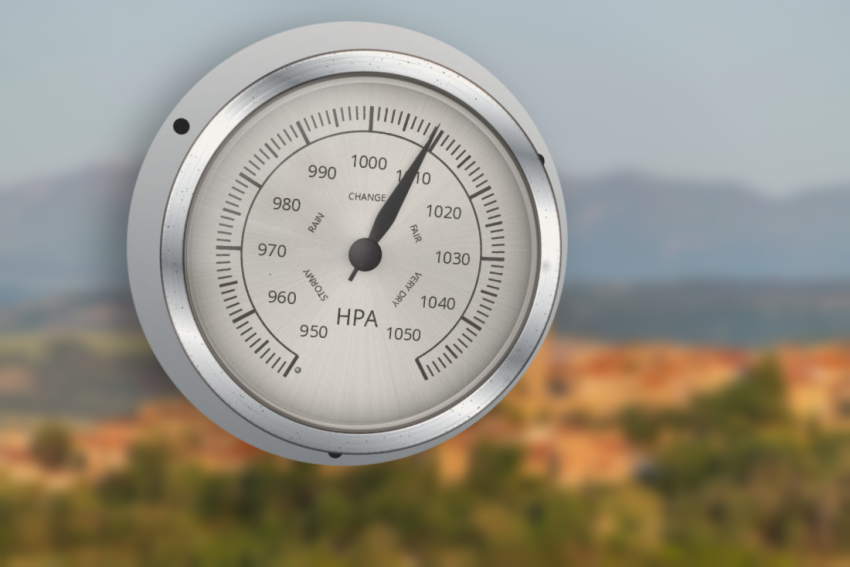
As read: 1009hPa
